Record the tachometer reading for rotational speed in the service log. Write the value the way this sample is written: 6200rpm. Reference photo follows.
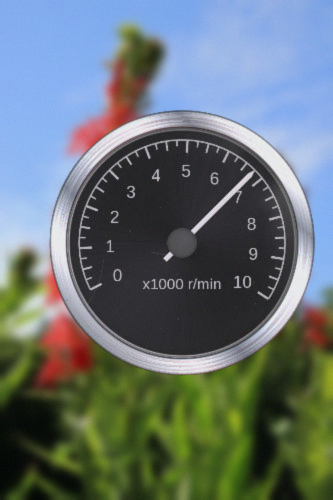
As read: 6750rpm
